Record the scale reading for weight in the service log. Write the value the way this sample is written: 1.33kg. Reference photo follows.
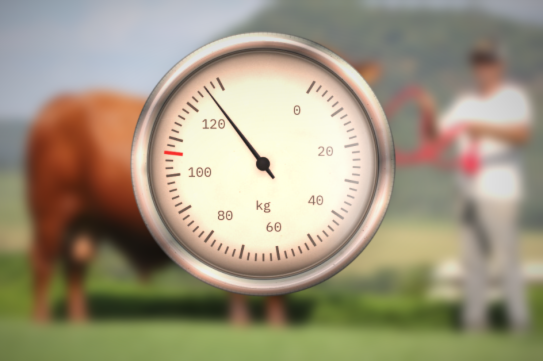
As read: 126kg
